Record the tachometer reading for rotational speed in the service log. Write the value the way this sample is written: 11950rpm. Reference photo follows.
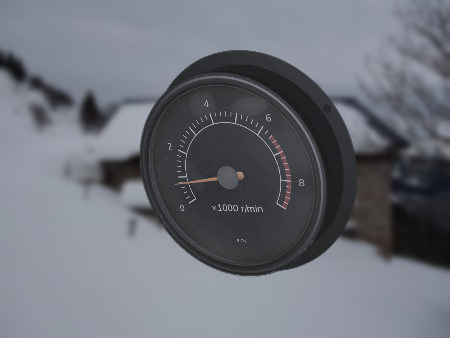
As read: 800rpm
